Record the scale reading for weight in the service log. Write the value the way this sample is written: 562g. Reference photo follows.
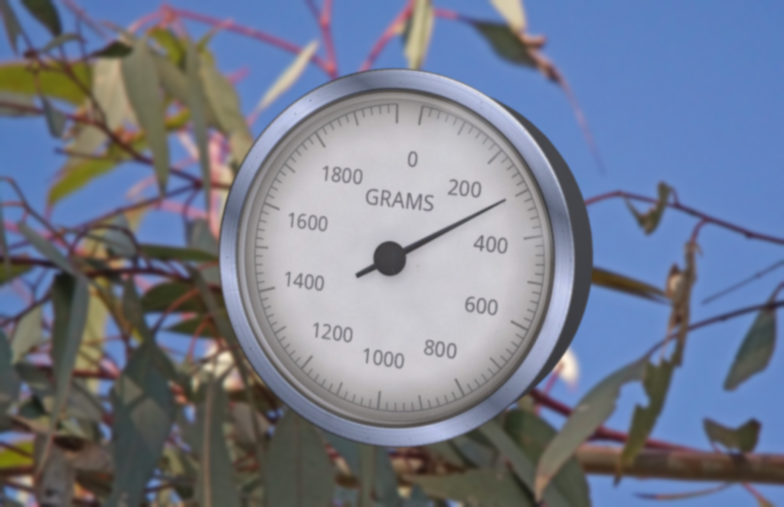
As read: 300g
